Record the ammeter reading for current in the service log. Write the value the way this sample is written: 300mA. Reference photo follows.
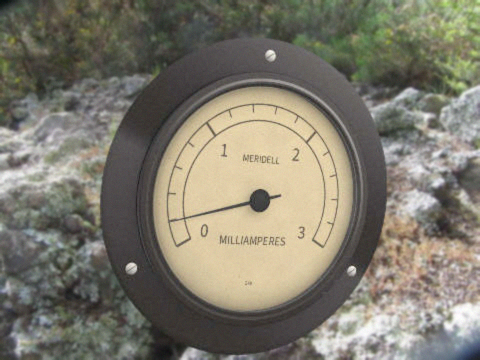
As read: 0.2mA
